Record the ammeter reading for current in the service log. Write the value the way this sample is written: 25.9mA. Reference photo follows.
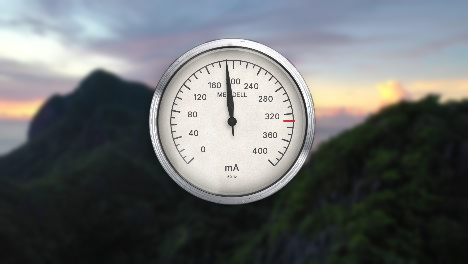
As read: 190mA
